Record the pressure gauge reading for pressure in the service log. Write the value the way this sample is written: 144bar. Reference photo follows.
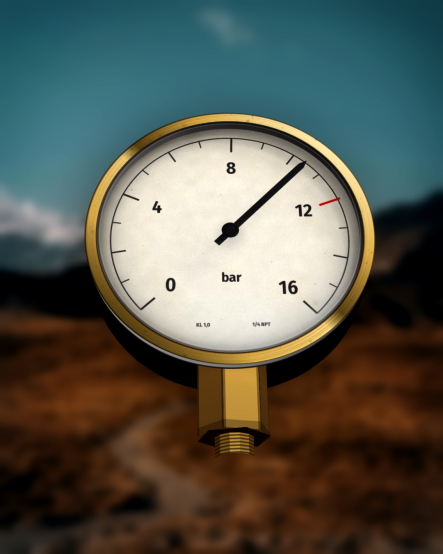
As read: 10.5bar
